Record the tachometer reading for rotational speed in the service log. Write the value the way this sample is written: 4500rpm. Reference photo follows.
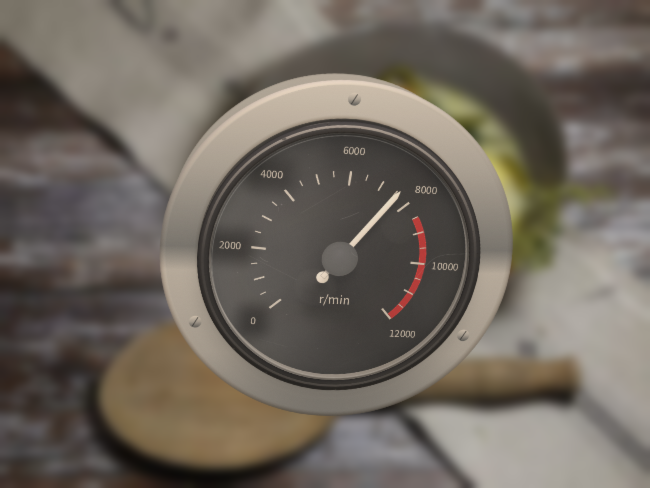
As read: 7500rpm
